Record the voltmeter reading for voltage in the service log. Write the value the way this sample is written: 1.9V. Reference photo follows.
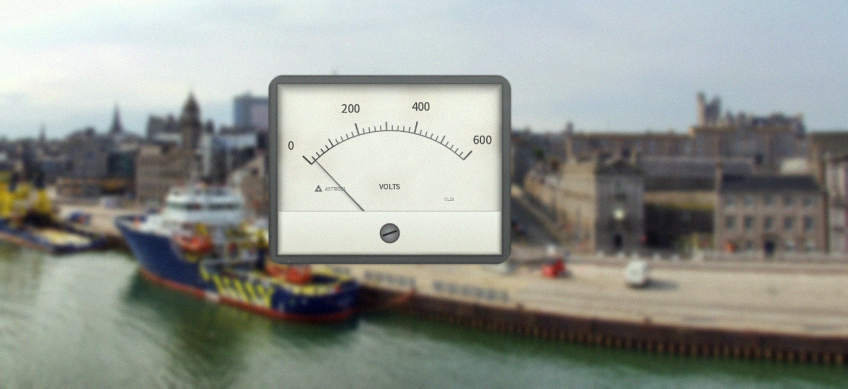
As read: 20V
